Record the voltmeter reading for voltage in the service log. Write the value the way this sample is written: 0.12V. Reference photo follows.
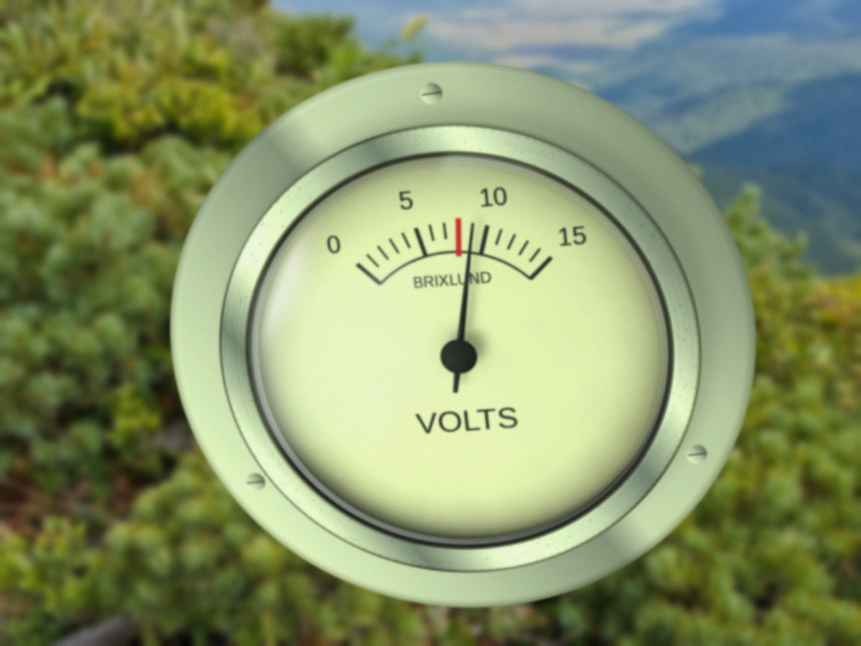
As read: 9V
